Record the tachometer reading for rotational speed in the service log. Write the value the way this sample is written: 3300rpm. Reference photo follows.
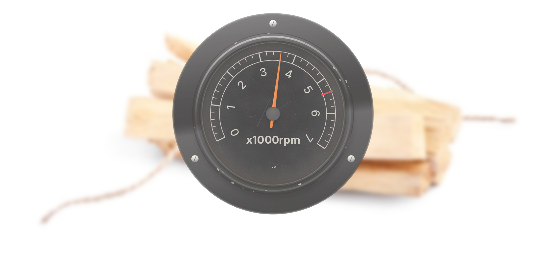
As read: 3600rpm
